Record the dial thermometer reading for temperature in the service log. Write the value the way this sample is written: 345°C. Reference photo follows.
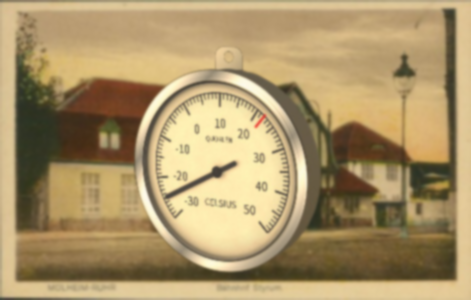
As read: -25°C
